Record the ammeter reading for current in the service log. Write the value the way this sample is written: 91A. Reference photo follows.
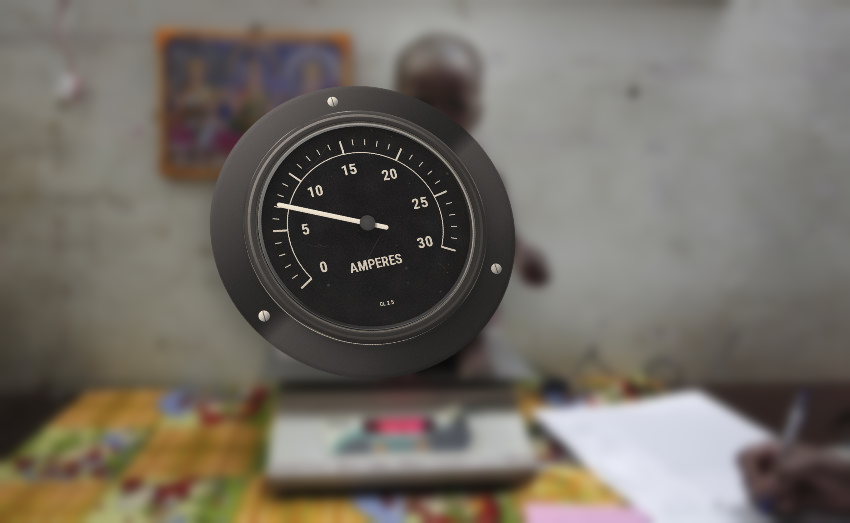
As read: 7A
